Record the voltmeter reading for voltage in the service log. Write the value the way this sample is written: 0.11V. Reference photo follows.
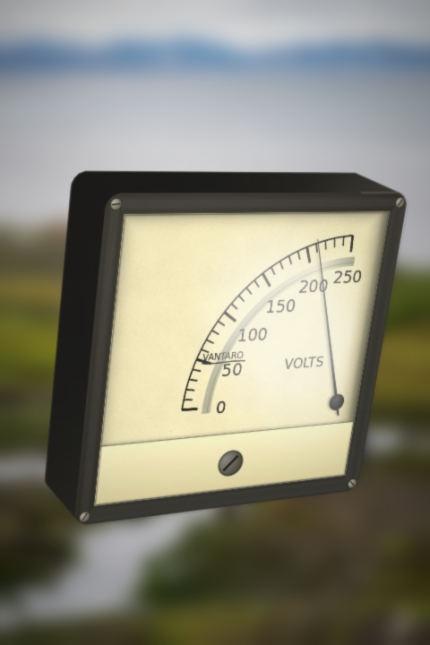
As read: 210V
